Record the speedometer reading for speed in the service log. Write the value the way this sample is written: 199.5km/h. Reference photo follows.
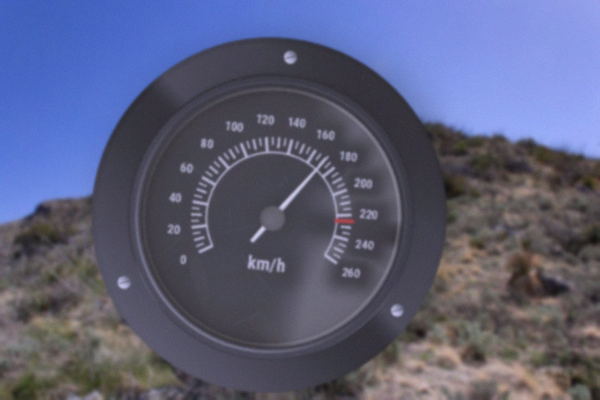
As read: 170km/h
